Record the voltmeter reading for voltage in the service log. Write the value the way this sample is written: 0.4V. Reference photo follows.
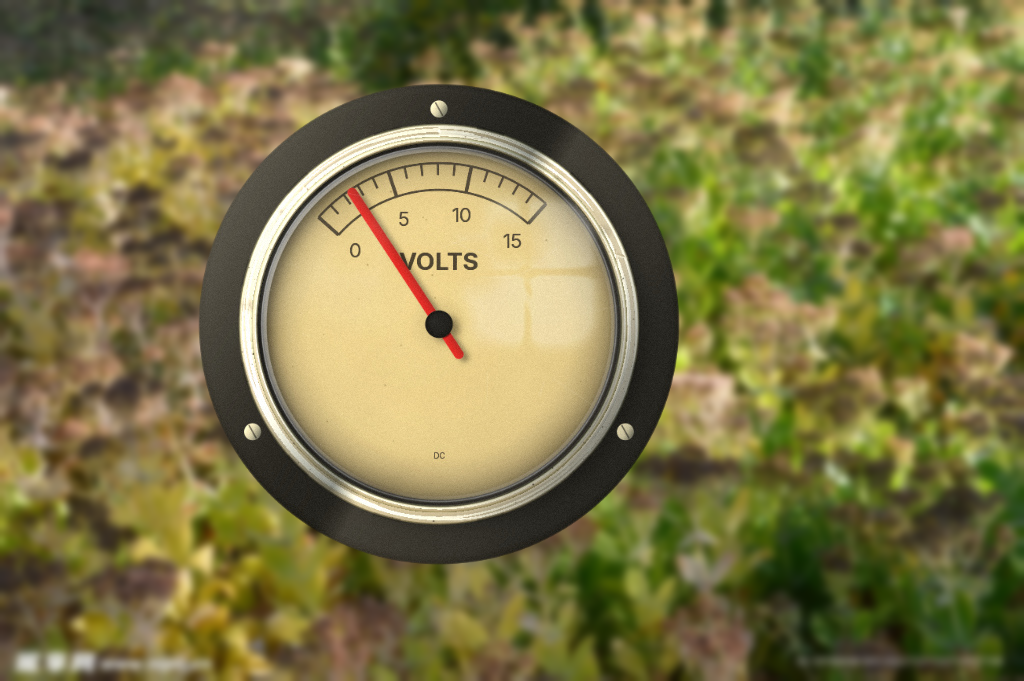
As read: 2.5V
